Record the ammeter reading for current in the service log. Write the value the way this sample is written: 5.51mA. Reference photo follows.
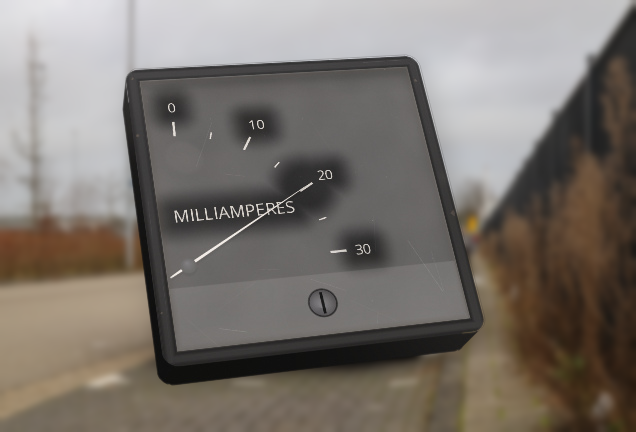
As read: 20mA
